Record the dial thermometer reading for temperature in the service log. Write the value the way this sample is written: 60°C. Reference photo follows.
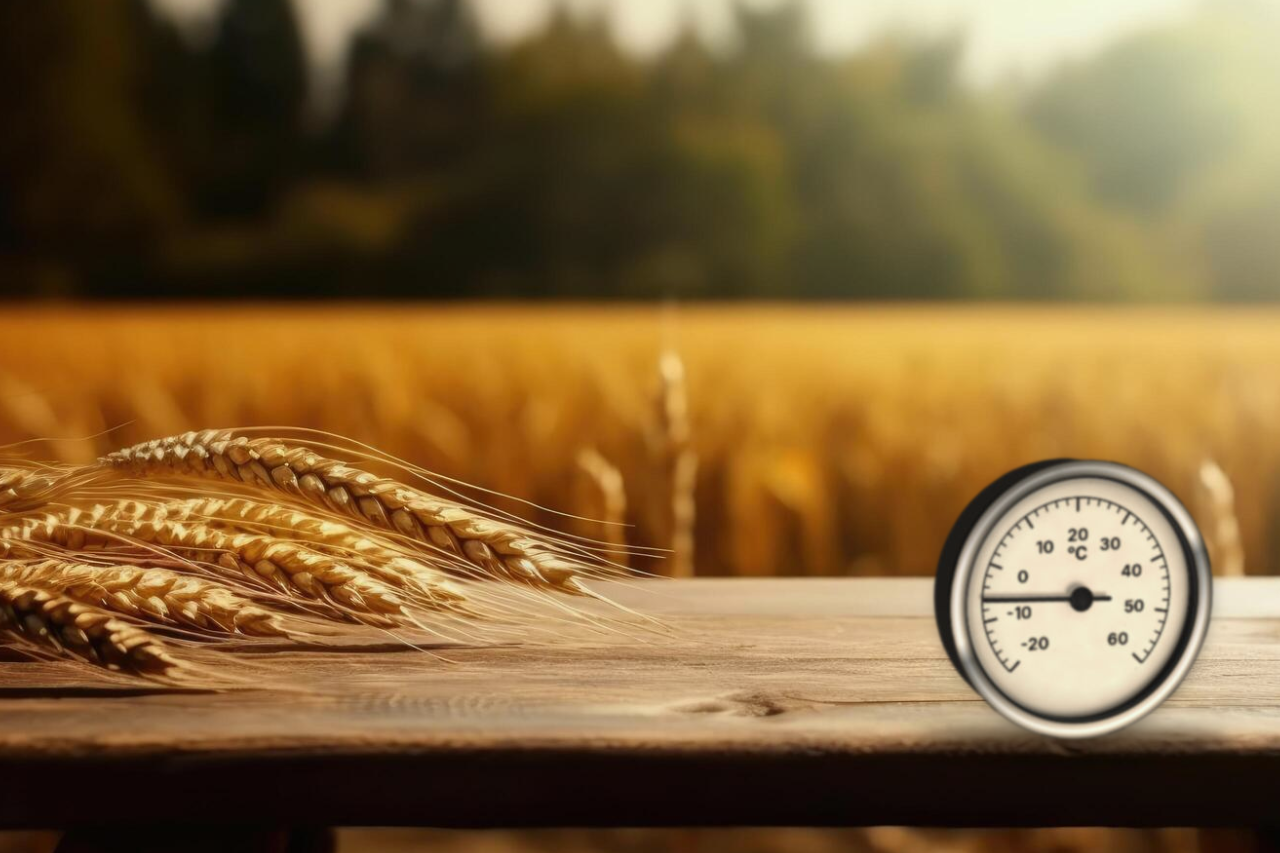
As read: -6°C
